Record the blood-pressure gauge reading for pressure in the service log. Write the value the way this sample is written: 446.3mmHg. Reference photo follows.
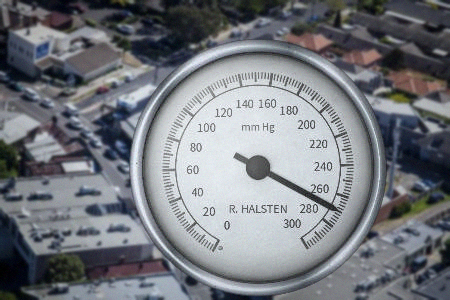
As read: 270mmHg
